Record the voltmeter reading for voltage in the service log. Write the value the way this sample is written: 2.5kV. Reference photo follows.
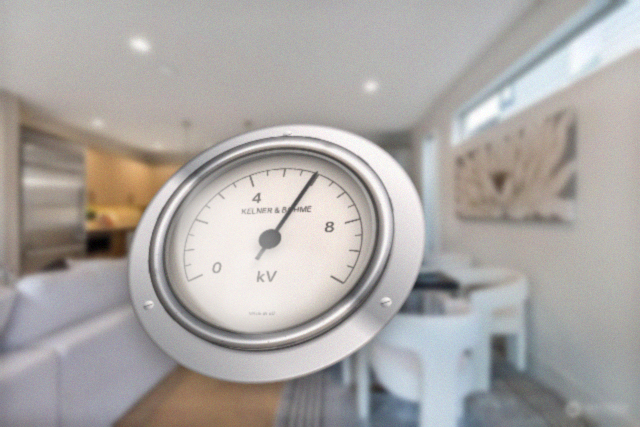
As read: 6kV
